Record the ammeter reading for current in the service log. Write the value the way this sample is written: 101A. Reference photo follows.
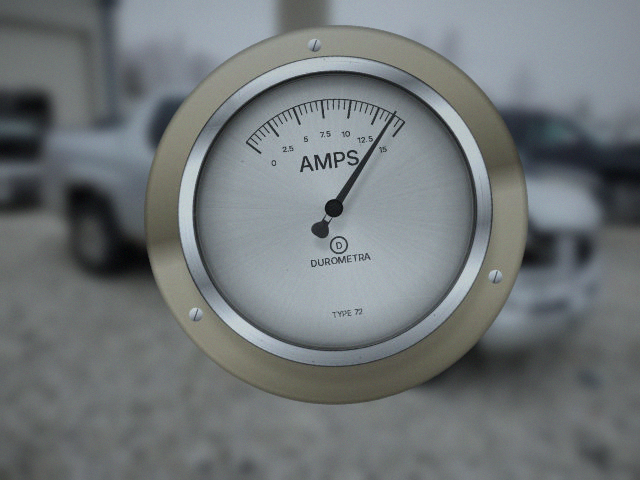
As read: 14A
